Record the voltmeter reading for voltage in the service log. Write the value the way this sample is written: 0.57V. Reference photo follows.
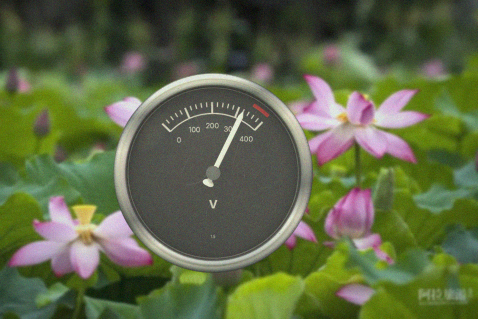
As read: 320V
